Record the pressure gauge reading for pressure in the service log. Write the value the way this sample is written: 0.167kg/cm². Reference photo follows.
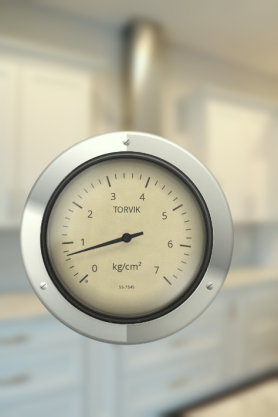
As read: 0.7kg/cm²
